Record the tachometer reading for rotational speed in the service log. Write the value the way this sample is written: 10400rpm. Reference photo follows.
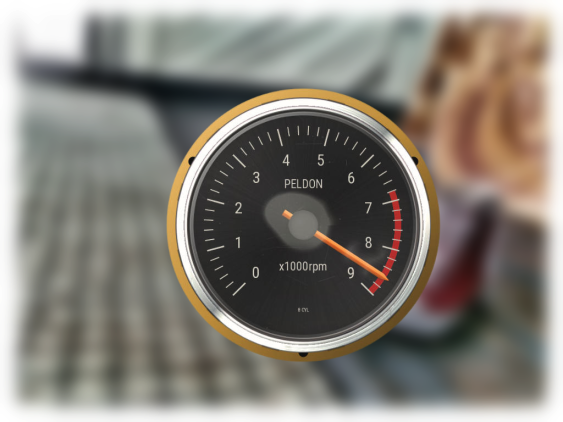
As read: 8600rpm
